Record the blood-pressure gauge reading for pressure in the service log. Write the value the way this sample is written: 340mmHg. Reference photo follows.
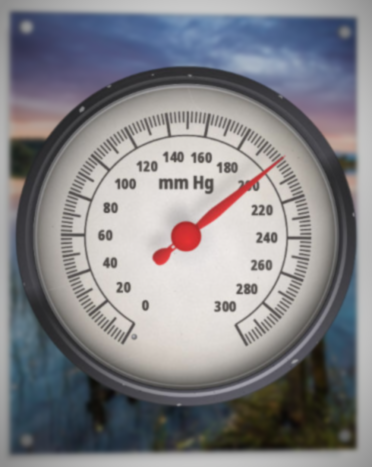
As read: 200mmHg
